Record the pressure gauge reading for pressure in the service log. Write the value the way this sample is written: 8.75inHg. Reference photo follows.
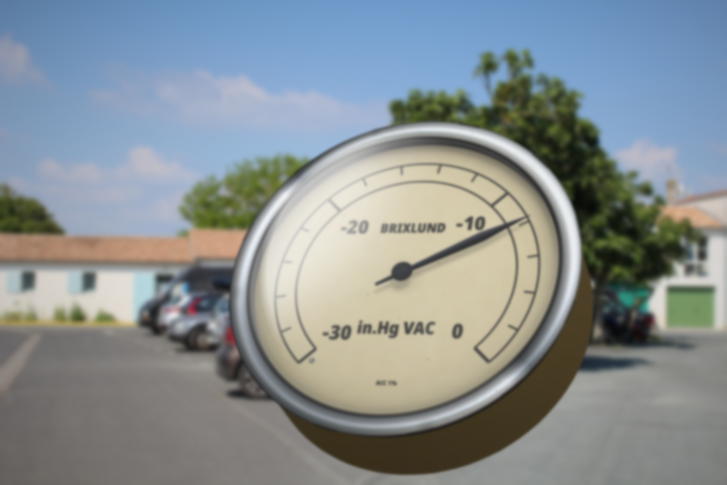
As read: -8inHg
